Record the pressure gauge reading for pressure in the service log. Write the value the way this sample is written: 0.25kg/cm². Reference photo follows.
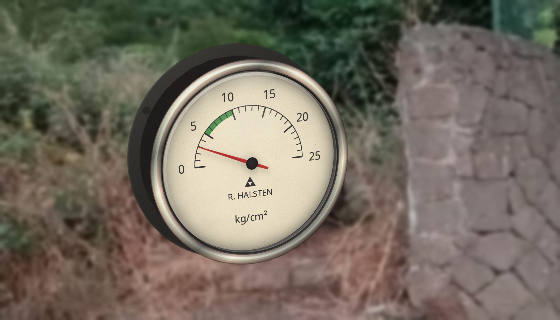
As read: 3kg/cm²
